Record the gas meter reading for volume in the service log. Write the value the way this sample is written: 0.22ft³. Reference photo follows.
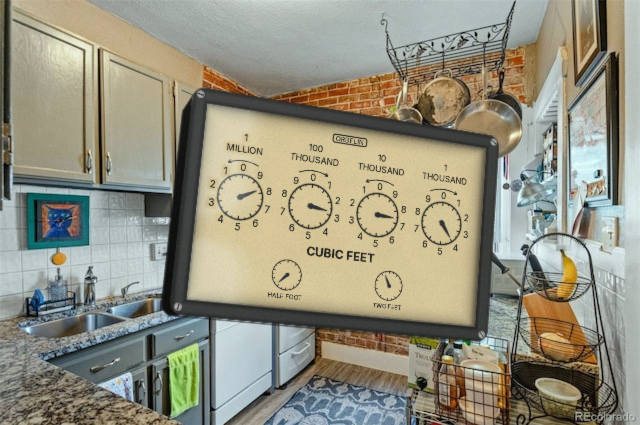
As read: 827400ft³
